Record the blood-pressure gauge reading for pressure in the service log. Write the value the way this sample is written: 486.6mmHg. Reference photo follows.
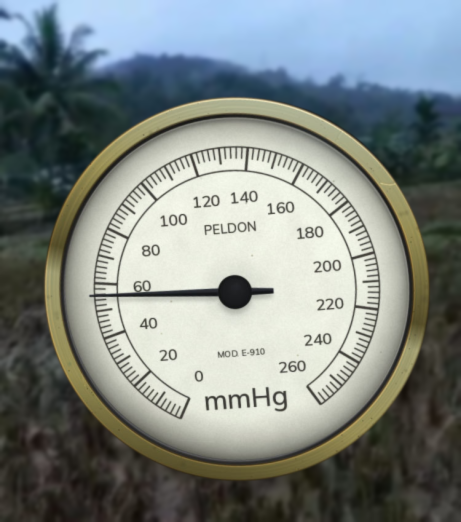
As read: 56mmHg
